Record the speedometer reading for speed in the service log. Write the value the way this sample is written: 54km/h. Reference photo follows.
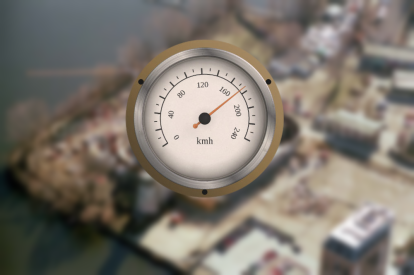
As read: 175km/h
